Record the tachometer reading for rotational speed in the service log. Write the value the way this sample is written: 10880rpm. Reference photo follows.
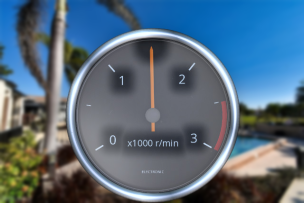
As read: 1500rpm
